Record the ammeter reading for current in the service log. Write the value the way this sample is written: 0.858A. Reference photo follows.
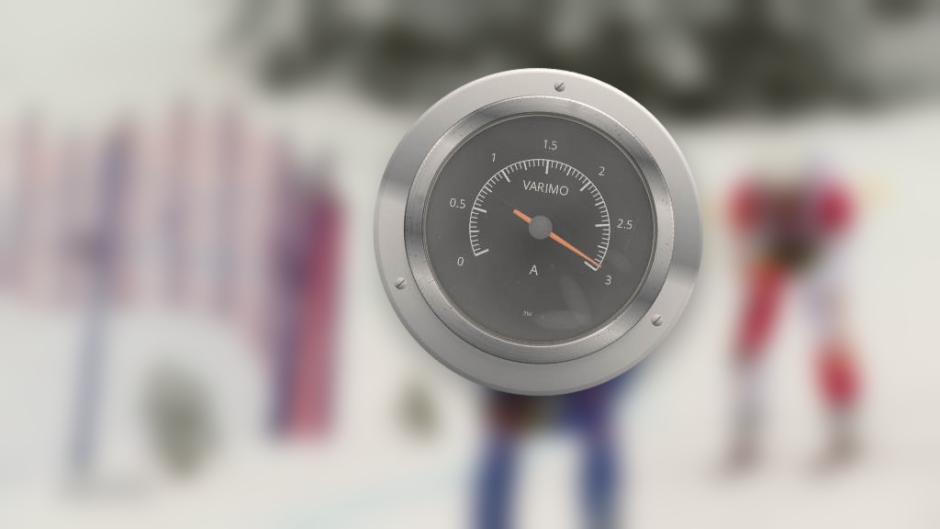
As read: 2.95A
